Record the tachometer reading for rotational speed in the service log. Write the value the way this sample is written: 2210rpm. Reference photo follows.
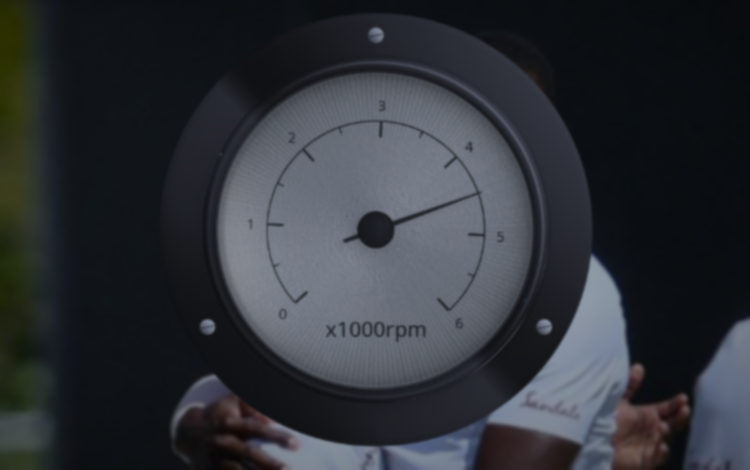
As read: 4500rpm
